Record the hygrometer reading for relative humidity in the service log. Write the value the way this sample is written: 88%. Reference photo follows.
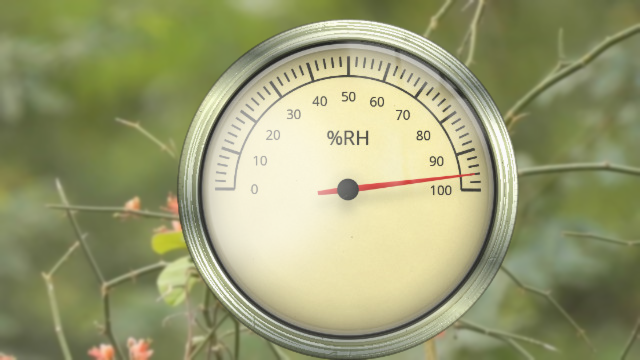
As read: 96%
